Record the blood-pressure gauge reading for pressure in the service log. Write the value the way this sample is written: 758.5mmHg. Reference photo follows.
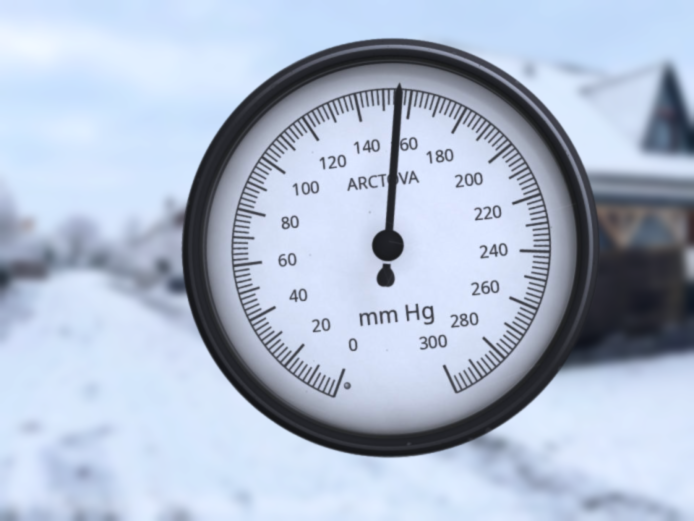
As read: 156mmHg
